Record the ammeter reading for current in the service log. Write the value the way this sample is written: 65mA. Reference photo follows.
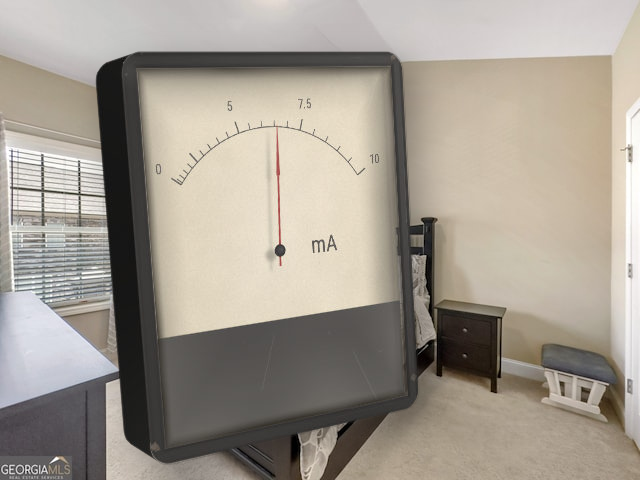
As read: 6.5mA
